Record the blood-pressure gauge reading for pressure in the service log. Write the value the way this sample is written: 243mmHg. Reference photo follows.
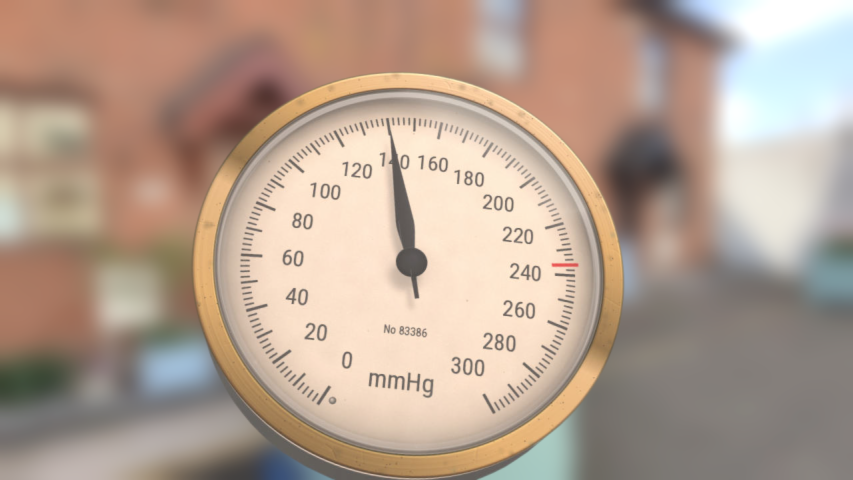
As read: 140mmHg
